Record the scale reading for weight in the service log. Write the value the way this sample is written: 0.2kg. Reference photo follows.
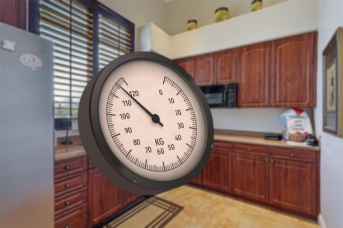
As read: 115kg
